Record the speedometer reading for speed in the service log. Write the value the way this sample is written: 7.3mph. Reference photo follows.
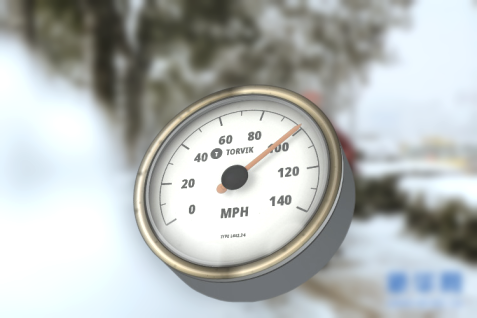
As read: 100mph
